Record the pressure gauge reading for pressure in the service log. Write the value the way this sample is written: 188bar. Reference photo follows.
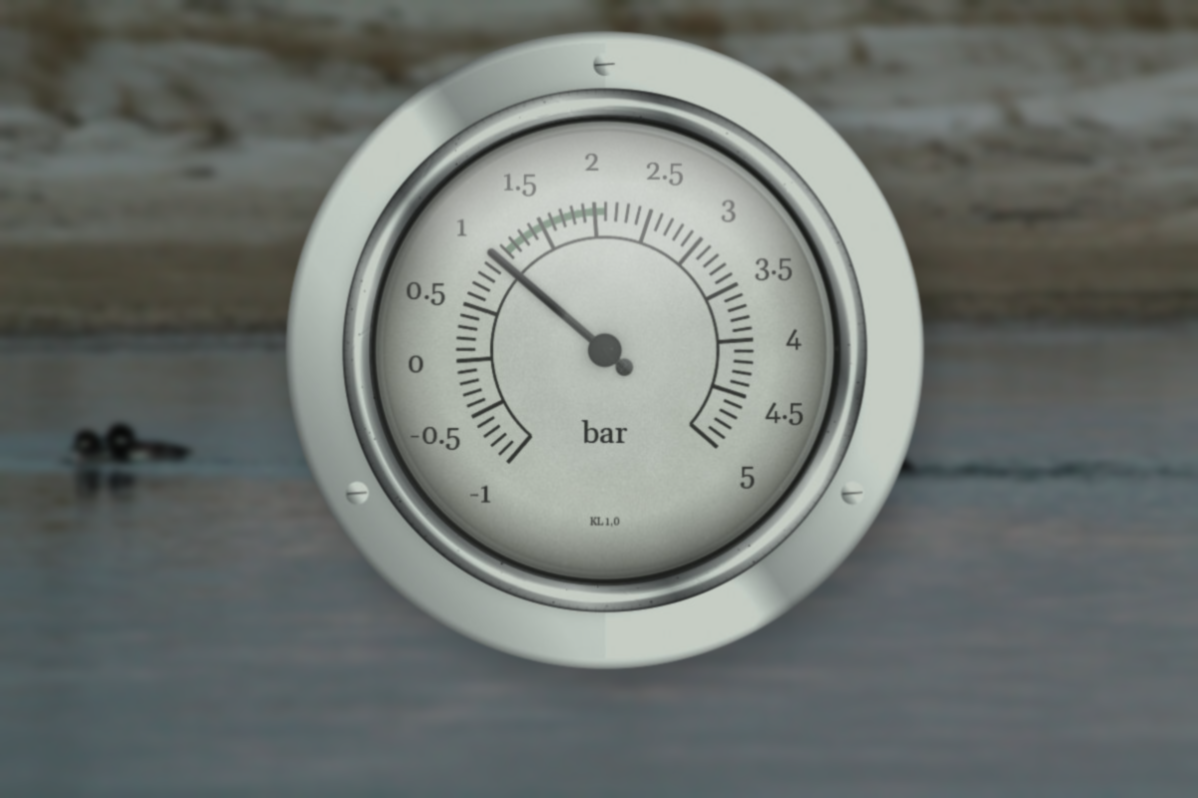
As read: 1bar
